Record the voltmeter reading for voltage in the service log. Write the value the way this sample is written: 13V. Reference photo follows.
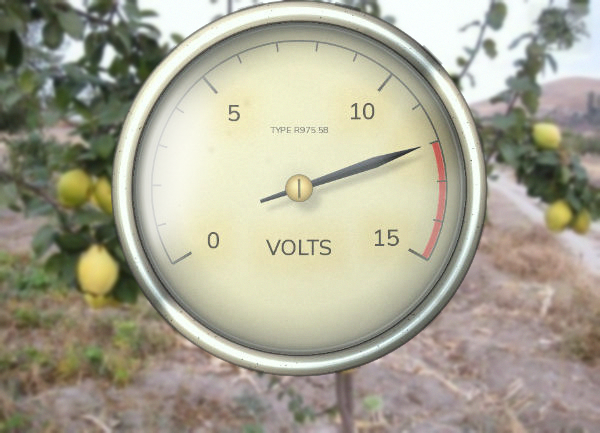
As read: 12V
